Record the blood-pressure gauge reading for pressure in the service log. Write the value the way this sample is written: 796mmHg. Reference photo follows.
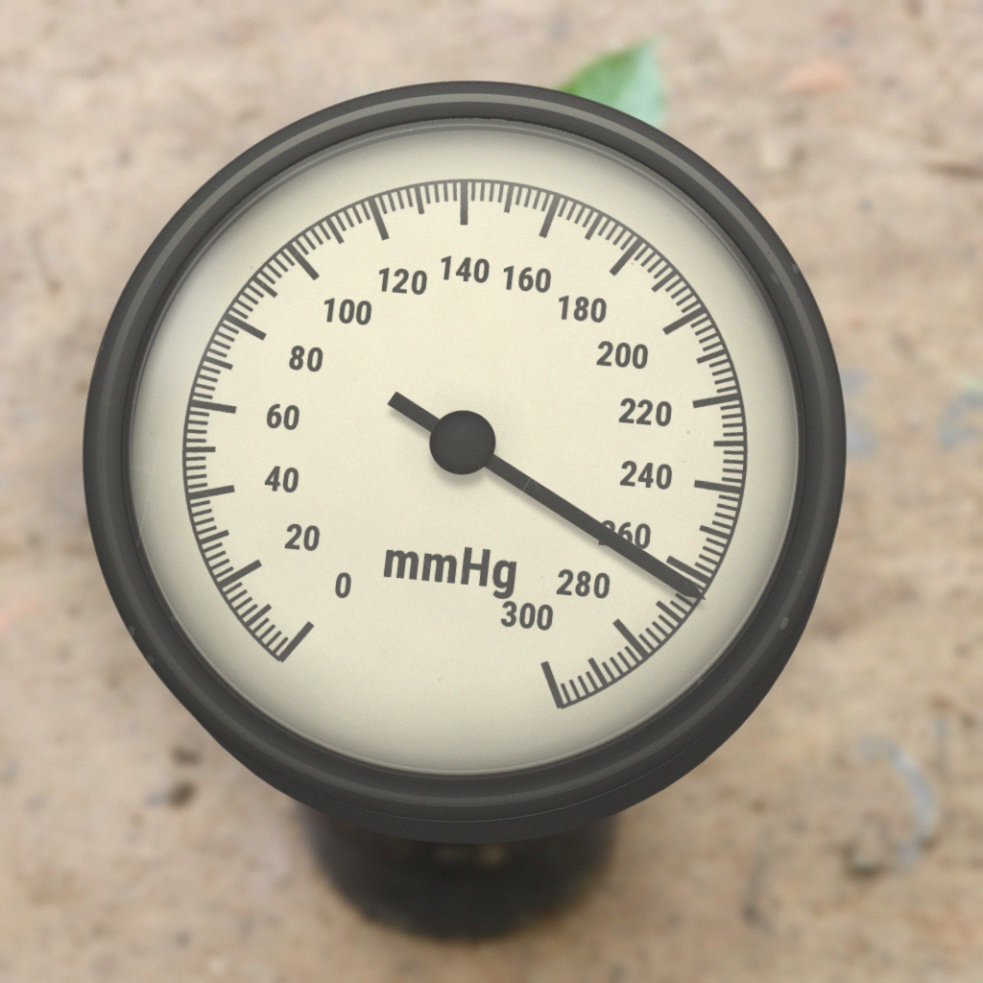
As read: 264mmHg
